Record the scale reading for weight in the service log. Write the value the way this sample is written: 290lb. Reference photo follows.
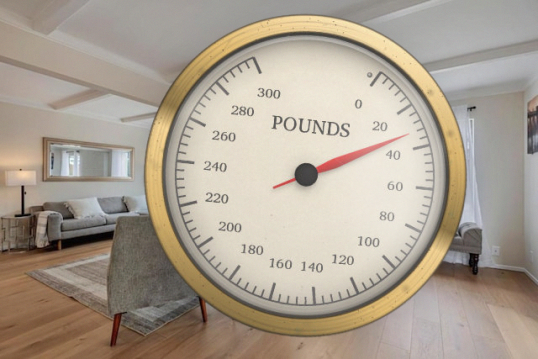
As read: 32lb
